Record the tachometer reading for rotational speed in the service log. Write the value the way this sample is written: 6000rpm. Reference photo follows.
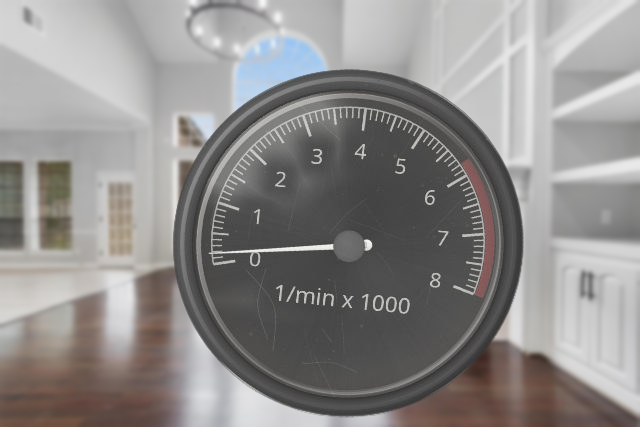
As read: 200rpm
